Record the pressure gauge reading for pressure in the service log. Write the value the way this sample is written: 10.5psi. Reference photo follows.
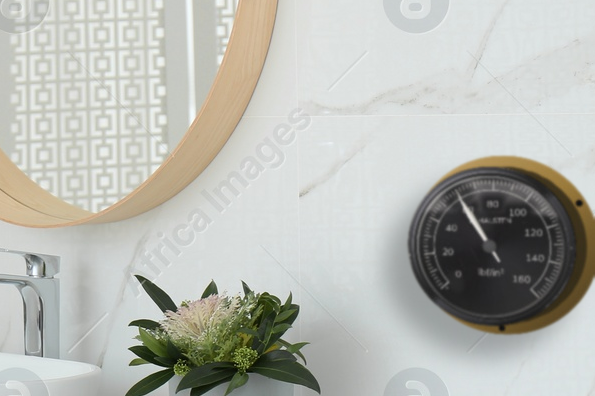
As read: 60psi
